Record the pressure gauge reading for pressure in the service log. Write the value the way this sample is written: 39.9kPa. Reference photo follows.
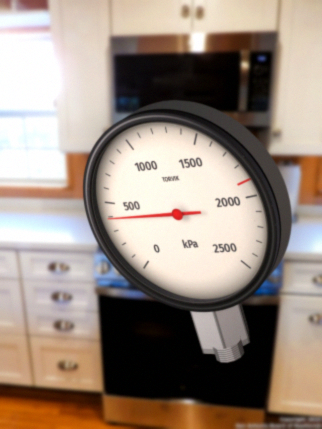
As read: 400kPa
